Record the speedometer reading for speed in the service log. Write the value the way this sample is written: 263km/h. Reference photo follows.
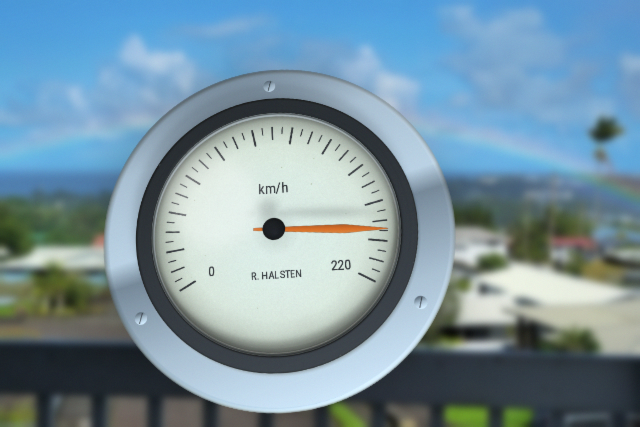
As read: 195km/h
